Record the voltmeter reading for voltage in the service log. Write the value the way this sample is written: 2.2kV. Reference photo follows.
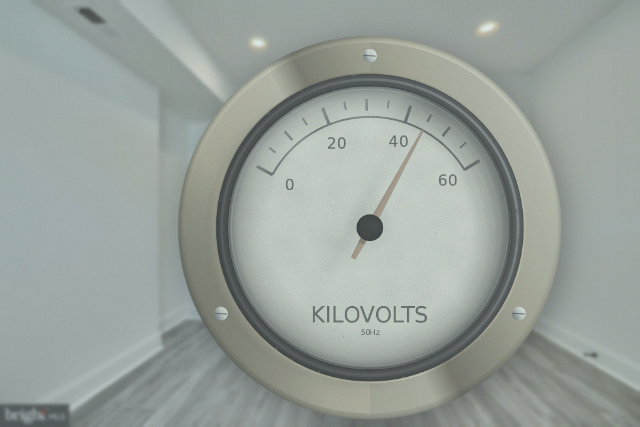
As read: 45kV
